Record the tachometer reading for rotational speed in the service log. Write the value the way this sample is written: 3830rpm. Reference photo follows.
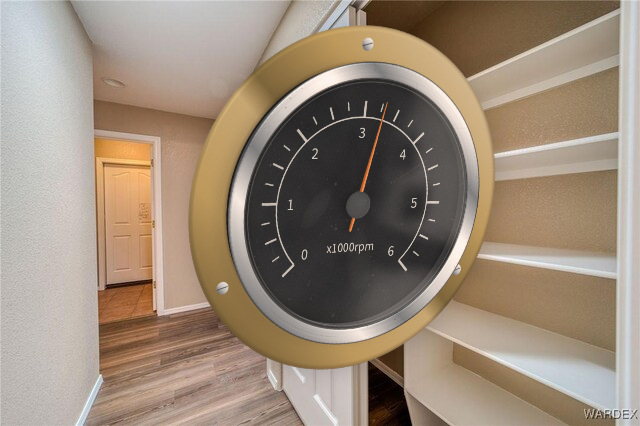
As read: 3250rpm
